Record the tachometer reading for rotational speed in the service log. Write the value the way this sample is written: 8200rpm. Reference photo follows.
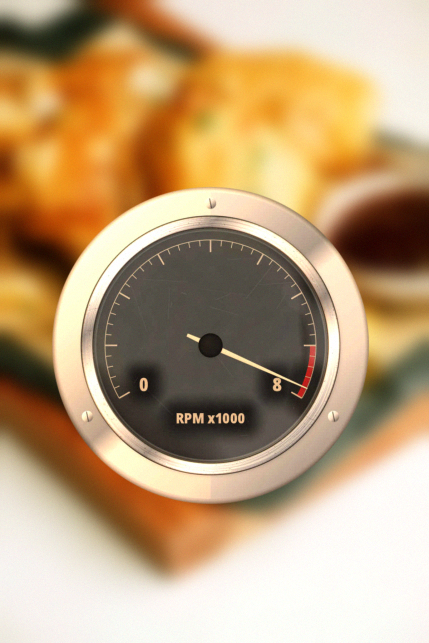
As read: 7800rpm
